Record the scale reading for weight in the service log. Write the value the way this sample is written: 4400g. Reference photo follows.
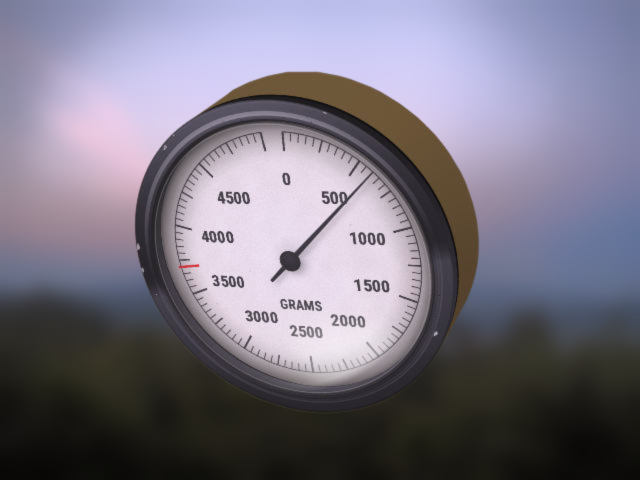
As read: 600g
